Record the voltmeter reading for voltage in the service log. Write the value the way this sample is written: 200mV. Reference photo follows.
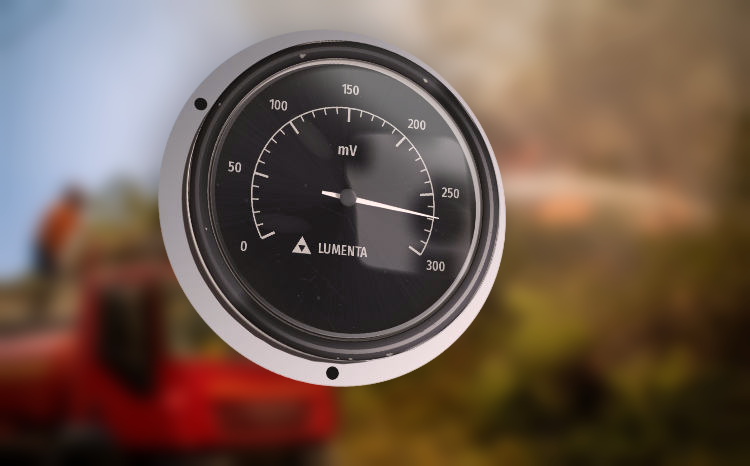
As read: 270mV
